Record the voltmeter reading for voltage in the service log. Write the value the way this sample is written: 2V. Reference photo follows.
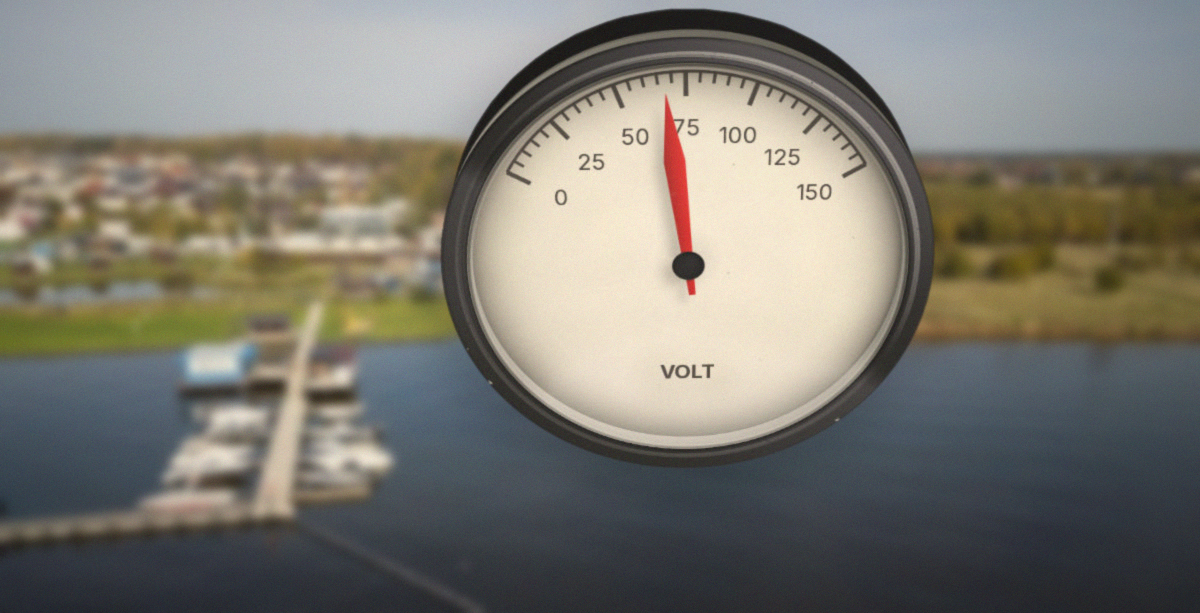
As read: 67.5V
